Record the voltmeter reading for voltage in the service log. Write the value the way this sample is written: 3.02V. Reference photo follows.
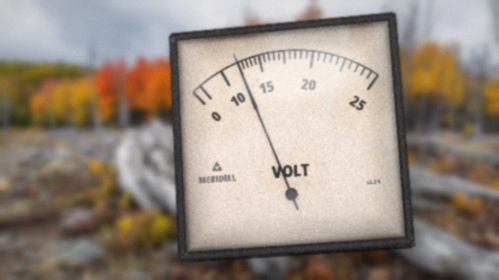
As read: 12.5V
